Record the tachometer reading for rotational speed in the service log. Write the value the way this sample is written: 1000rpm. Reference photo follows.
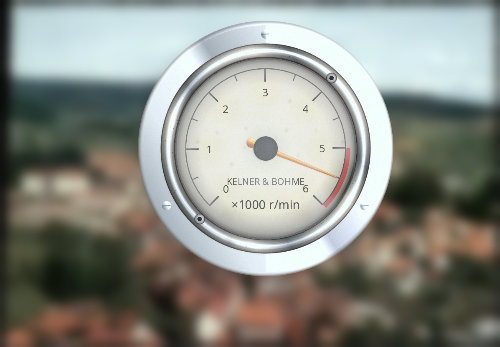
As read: 5500rpm
